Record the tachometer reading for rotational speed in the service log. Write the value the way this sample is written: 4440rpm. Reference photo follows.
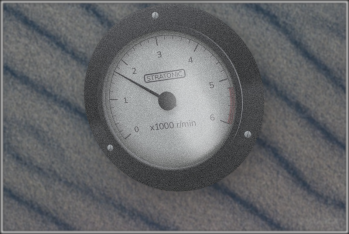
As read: 1700rpm
